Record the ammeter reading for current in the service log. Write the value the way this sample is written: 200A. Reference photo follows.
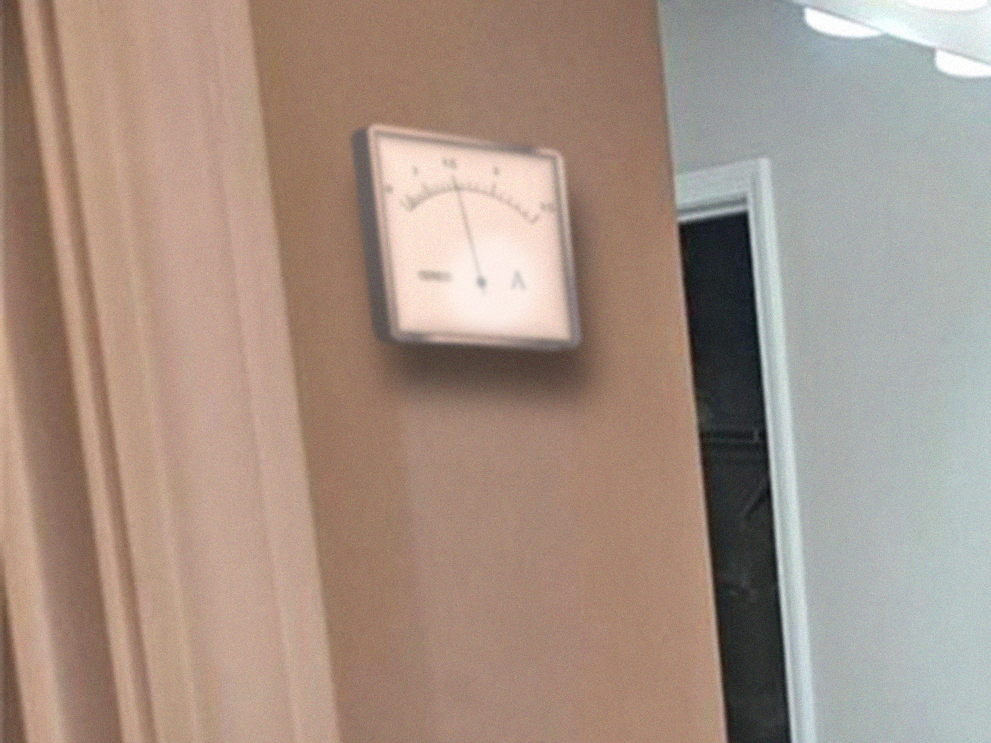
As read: 1.5A
